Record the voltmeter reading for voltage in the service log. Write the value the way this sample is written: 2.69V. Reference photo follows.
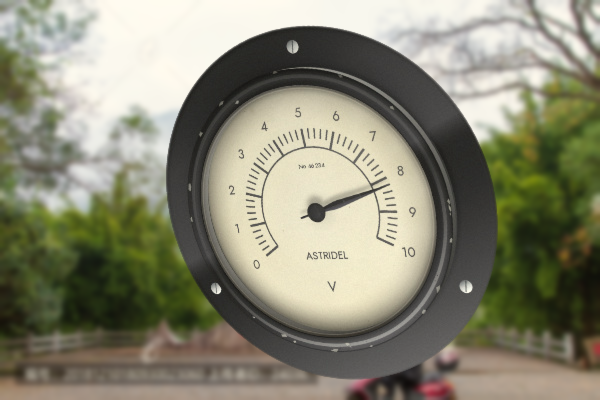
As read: 8.2V
